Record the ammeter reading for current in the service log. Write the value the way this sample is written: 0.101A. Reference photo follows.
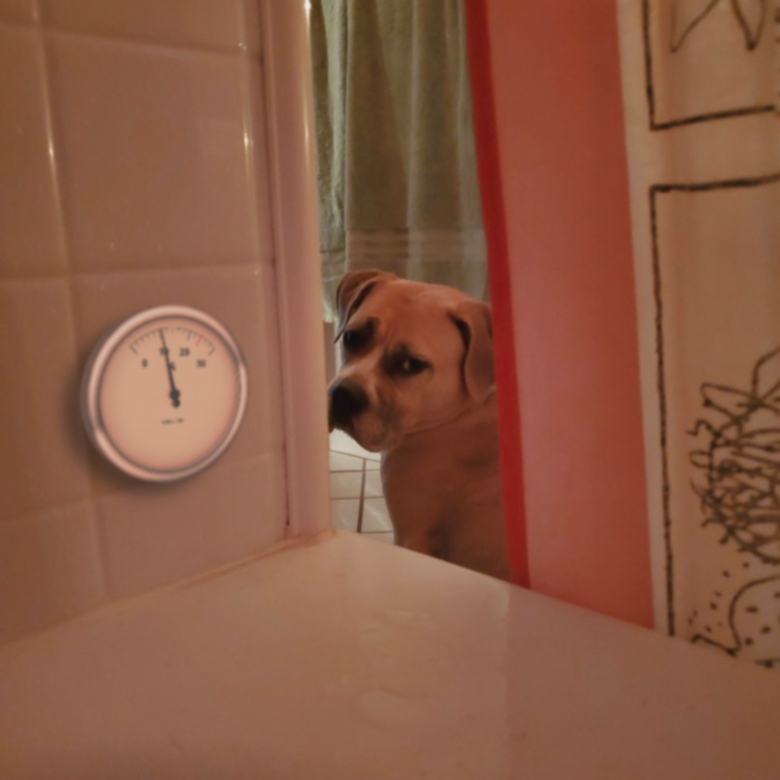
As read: 10A
